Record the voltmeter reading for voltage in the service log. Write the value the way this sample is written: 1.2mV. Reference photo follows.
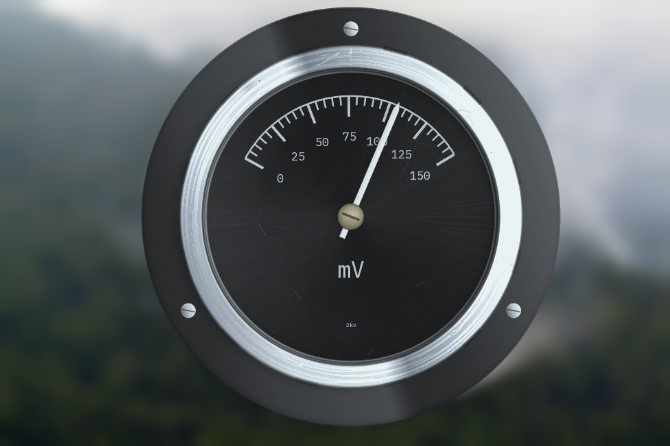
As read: 105mV
